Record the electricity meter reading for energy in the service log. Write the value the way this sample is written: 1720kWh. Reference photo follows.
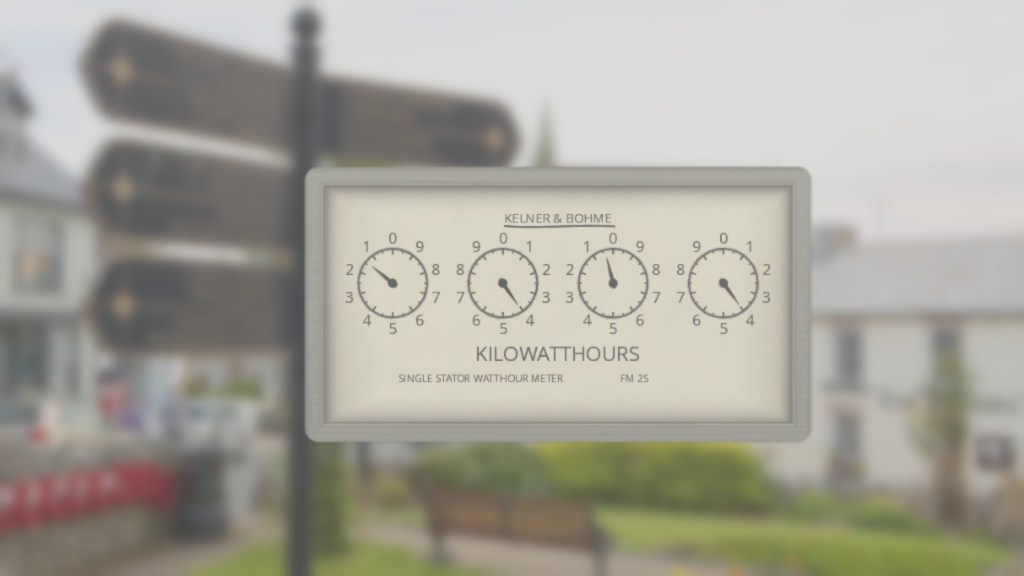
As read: 1404kWh
